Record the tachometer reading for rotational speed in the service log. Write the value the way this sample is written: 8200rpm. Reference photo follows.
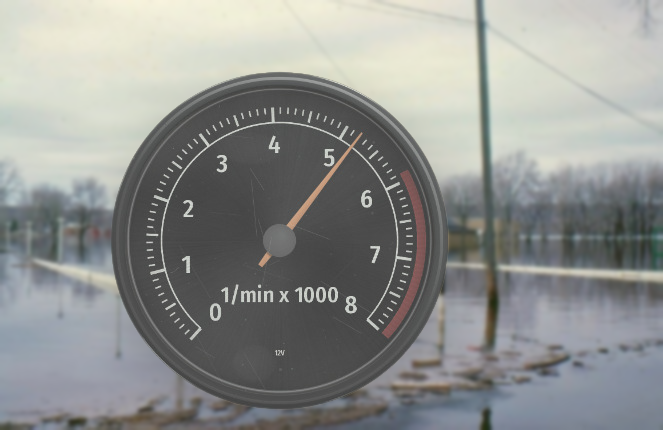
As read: 5200rpm
